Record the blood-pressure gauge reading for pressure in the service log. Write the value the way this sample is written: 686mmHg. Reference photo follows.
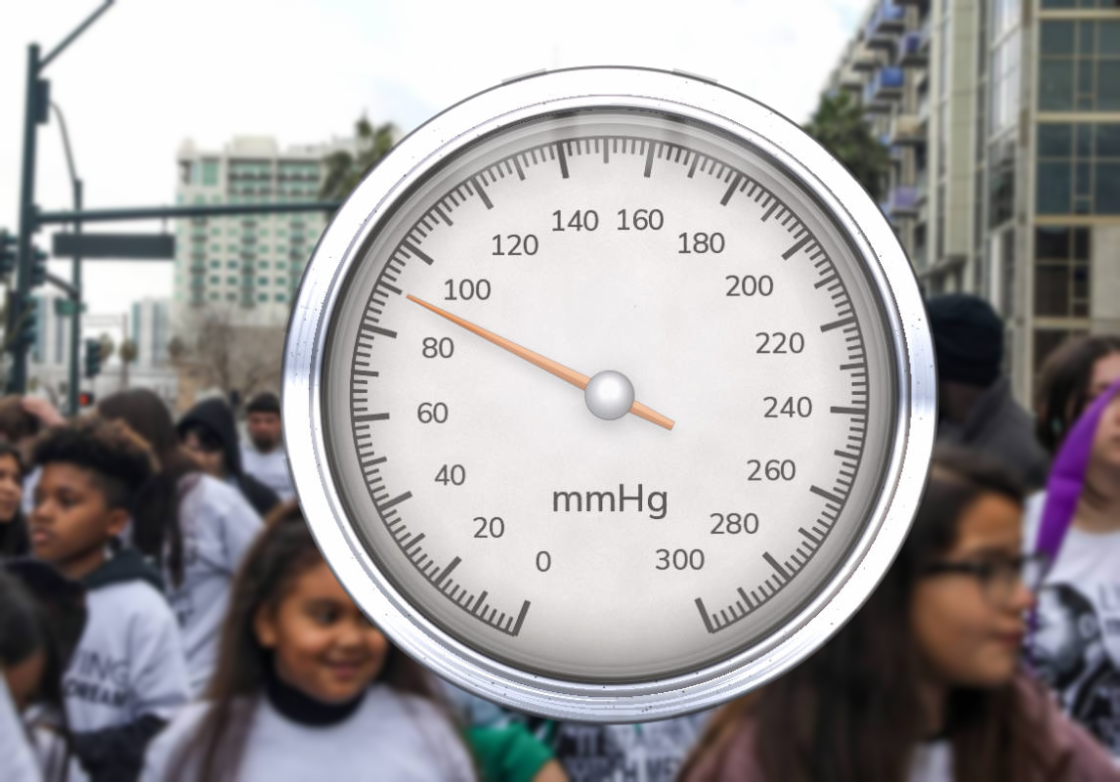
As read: 90mmHg
